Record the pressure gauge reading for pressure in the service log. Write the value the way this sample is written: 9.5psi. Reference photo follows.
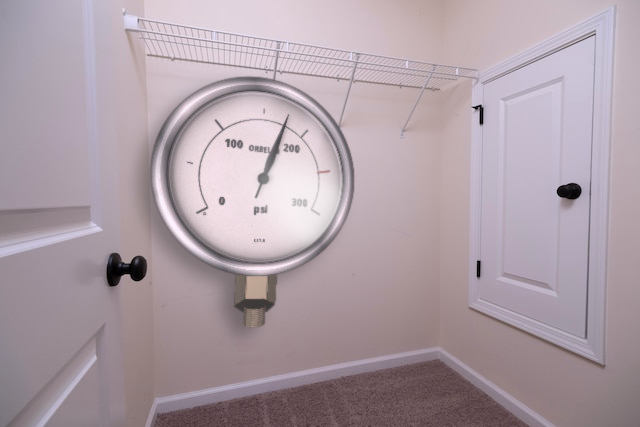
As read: 175psi
